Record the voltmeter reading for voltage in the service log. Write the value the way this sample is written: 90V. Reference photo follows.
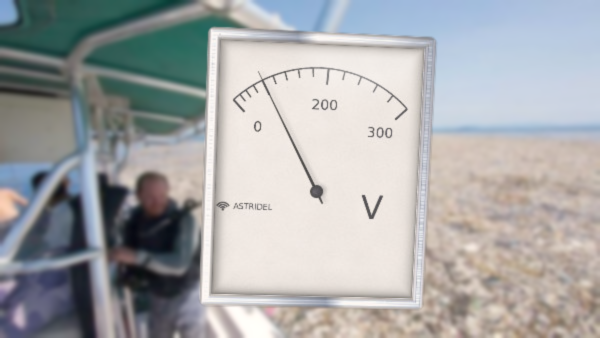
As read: 100V
